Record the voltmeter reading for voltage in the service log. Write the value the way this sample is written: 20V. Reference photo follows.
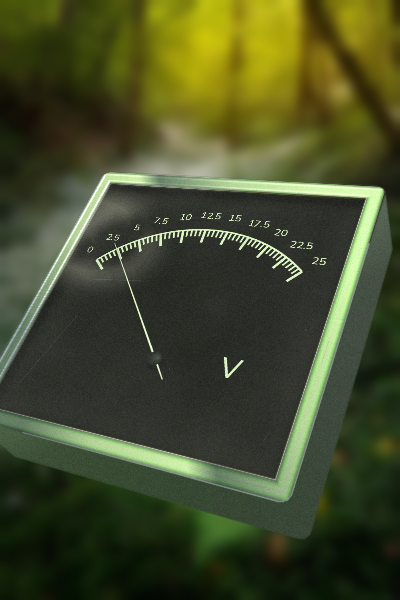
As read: 2.5V
